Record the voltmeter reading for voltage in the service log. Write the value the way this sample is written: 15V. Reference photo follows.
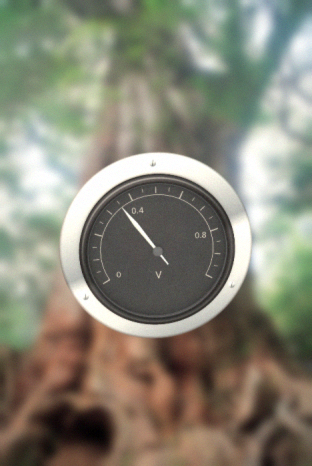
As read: 0.35V
